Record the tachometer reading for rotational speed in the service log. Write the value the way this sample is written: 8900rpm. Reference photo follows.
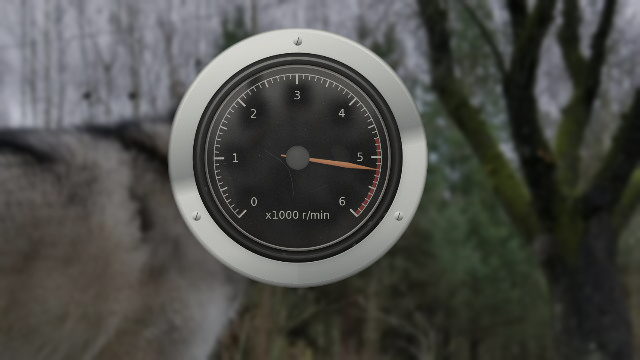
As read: 5200rpm
